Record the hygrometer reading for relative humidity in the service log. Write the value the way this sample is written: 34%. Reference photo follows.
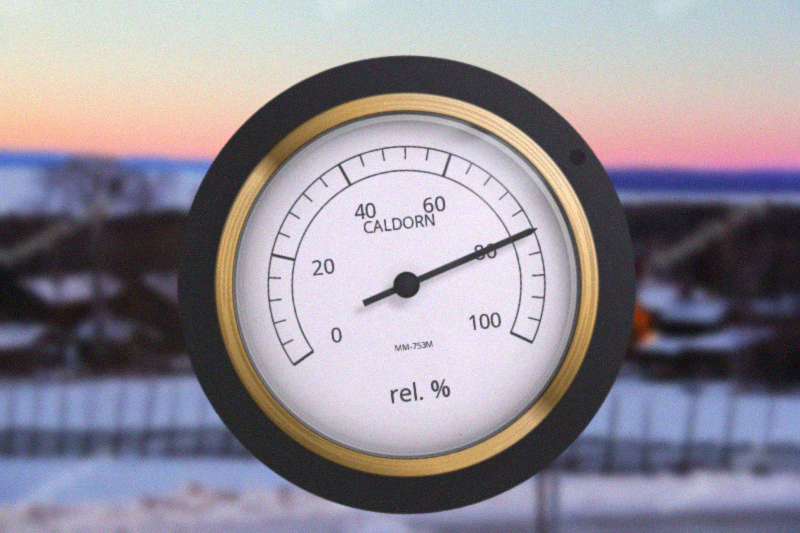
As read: 80%
